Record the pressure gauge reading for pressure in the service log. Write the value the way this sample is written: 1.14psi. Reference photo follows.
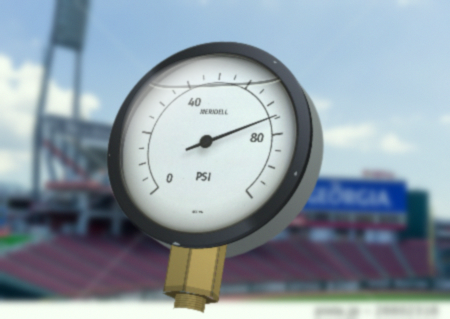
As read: 75psi
